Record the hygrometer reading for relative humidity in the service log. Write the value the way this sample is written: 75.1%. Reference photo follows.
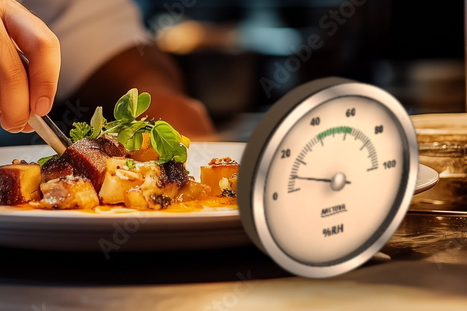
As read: 10%
